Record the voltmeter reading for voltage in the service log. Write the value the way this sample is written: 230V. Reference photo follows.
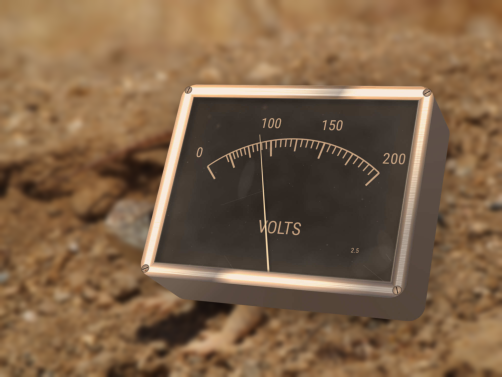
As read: 90V
